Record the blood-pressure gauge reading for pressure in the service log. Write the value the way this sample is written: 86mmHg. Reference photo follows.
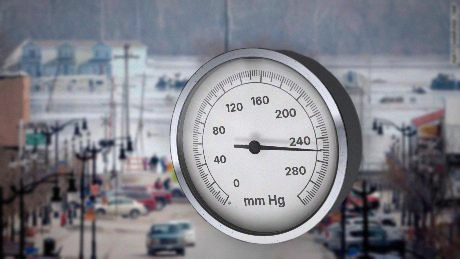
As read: 250mmHg
